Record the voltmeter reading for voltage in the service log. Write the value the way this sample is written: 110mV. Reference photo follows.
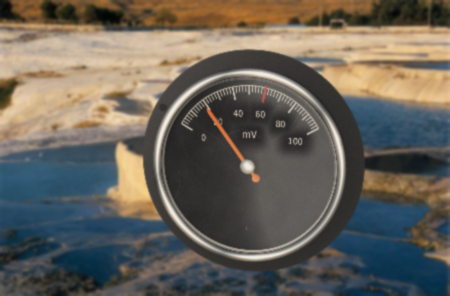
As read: 20mV
